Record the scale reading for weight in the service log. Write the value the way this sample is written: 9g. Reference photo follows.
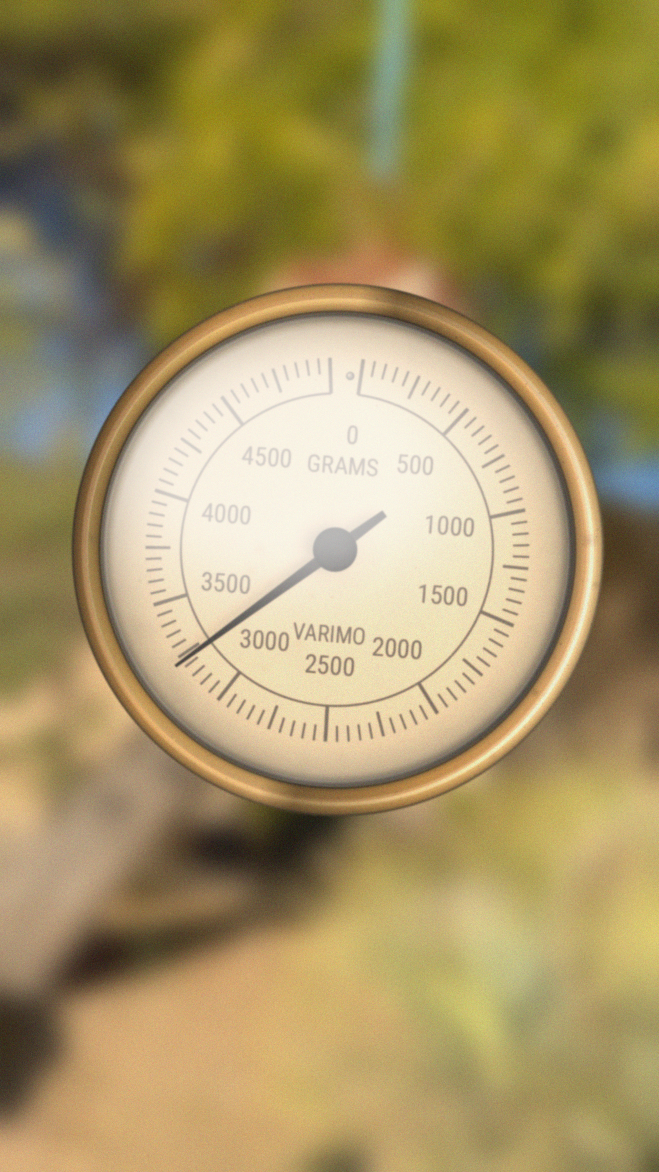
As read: 3225g
